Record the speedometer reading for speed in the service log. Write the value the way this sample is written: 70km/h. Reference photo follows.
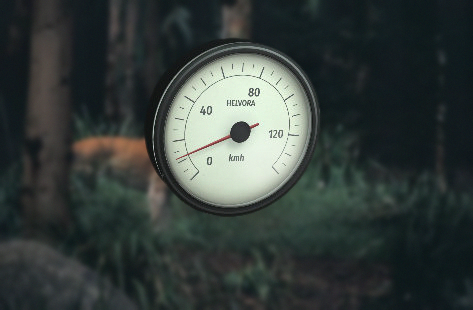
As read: 12.5km/h
